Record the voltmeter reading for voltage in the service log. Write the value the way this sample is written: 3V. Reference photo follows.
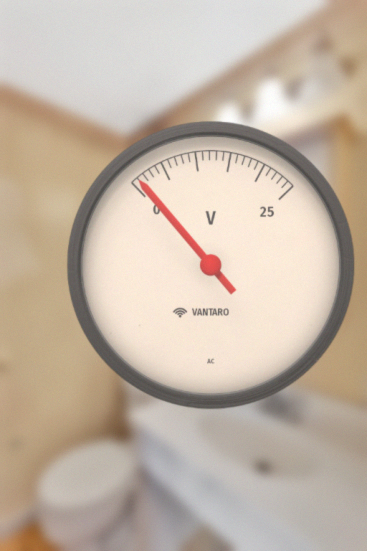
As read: 1V
